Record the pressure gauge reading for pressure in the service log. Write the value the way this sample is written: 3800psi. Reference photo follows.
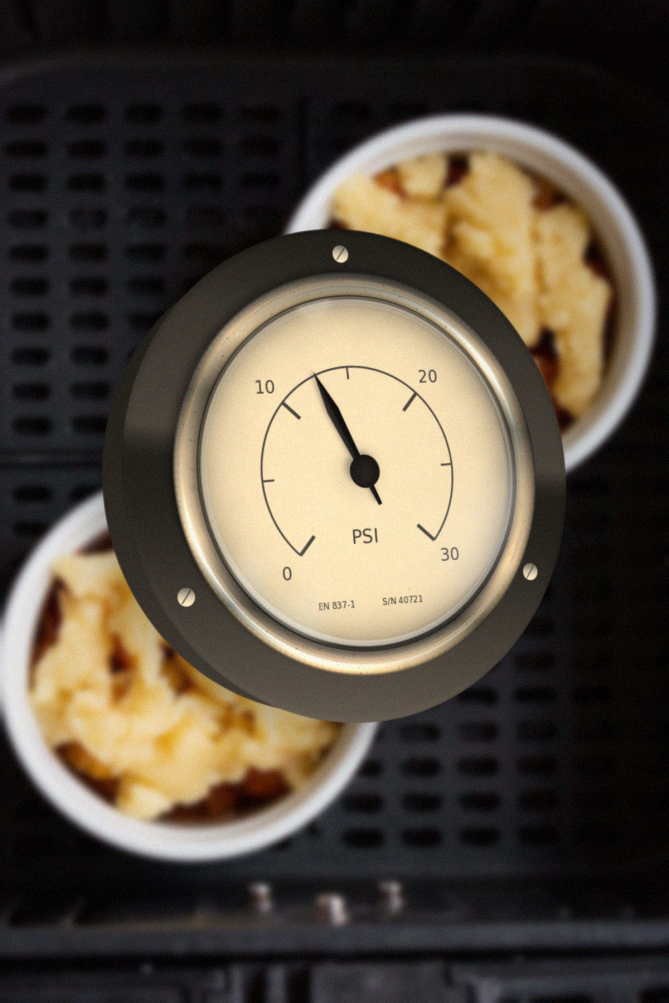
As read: 12.5psi
